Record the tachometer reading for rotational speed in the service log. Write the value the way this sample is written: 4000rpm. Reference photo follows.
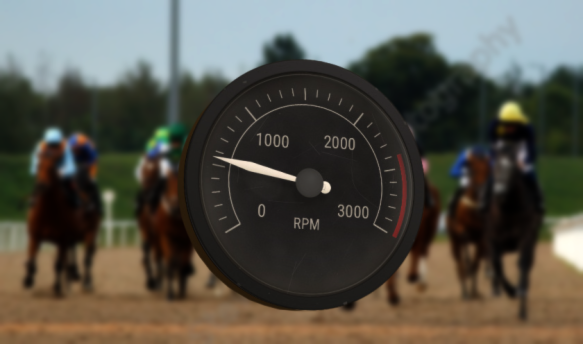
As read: 550rpm
